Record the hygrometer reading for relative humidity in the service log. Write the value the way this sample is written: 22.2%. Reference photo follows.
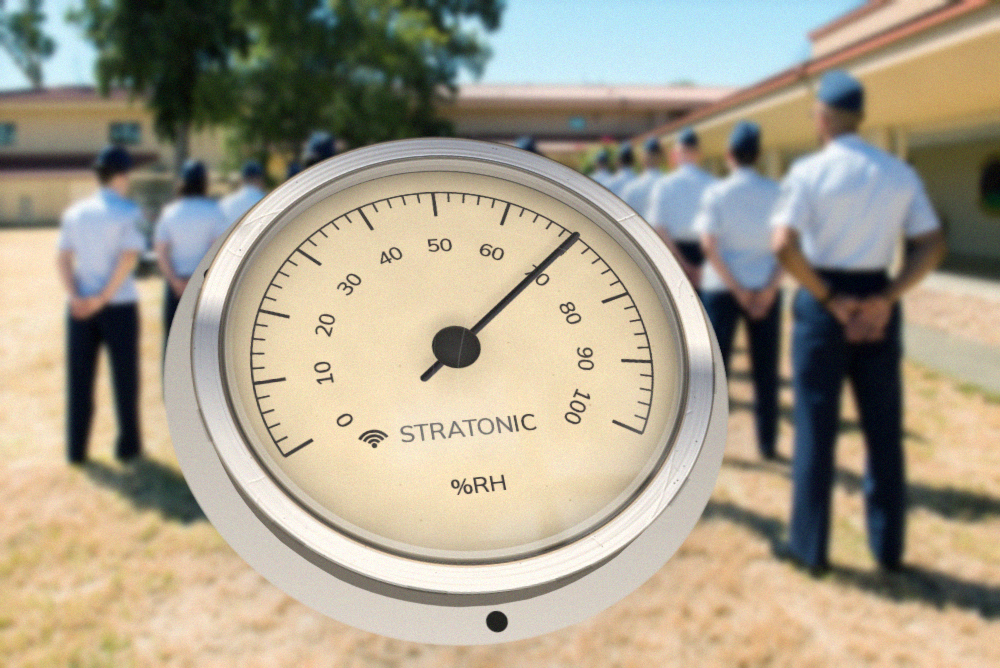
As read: 70%
